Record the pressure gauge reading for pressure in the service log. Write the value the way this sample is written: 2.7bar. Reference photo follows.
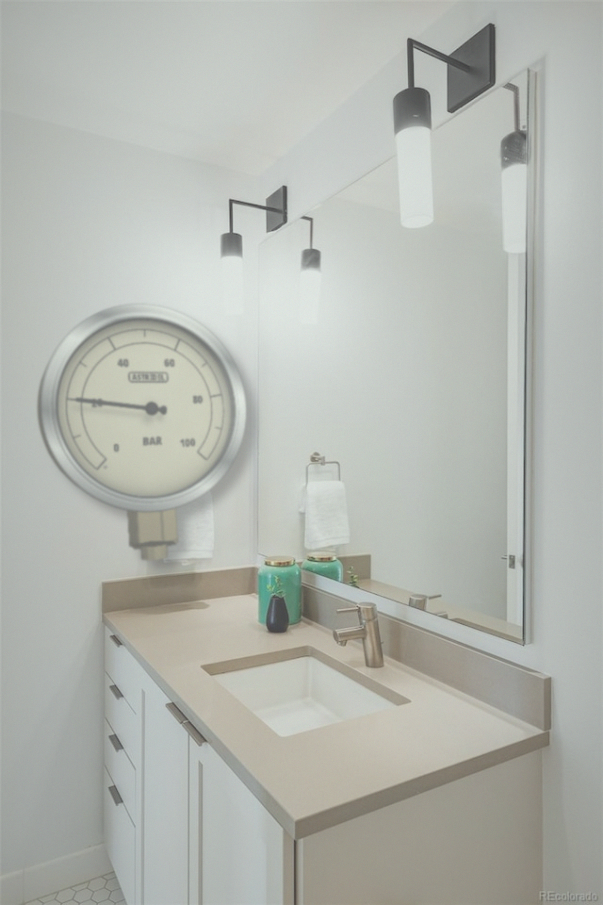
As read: 20bar
